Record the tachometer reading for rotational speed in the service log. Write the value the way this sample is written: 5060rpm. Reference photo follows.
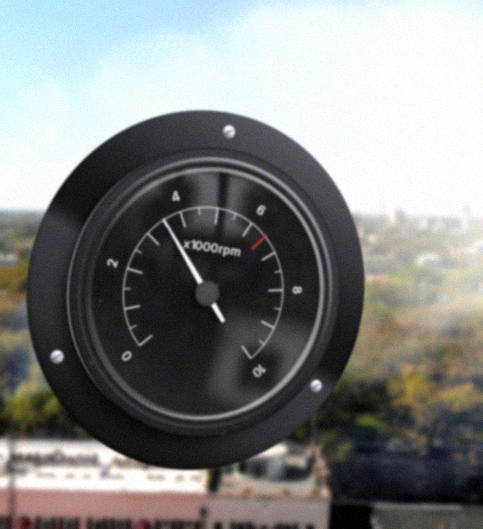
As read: 3500rpm
